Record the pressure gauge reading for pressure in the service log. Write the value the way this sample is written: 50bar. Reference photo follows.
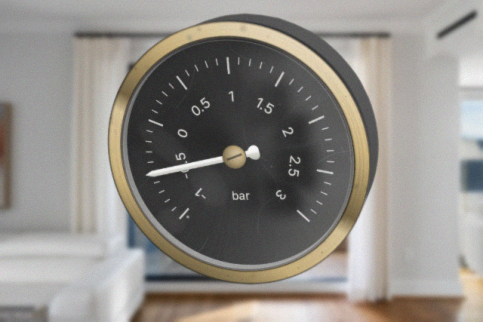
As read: -0.5bar
